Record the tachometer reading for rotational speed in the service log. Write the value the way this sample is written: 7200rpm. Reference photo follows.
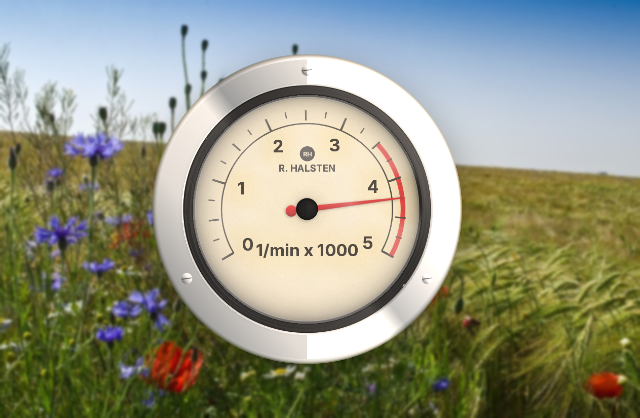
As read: 4250rpm
